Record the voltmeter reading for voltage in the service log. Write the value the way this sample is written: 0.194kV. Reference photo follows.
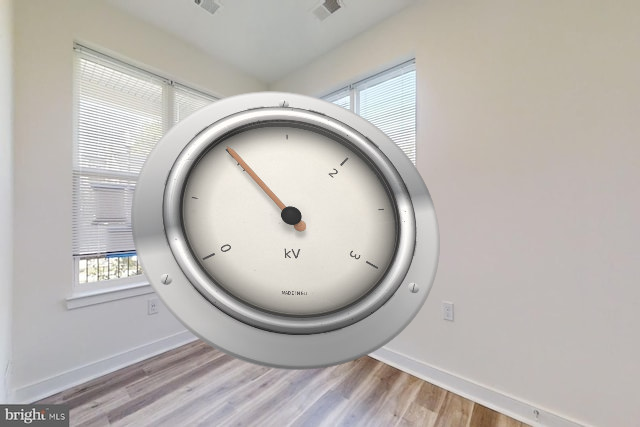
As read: 1kV
